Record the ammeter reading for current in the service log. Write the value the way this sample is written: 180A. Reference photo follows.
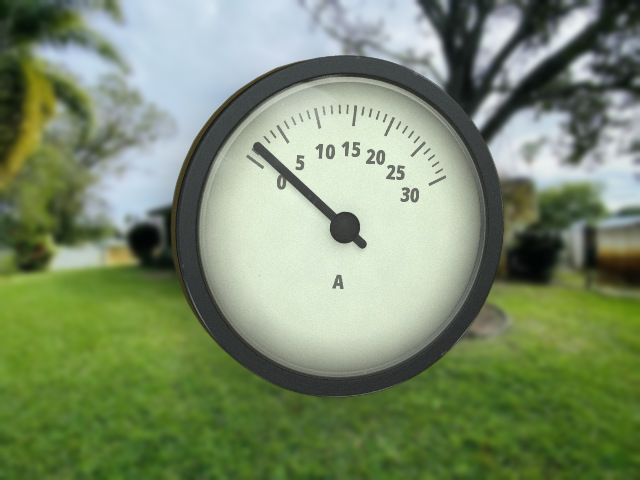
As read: 1.5A
